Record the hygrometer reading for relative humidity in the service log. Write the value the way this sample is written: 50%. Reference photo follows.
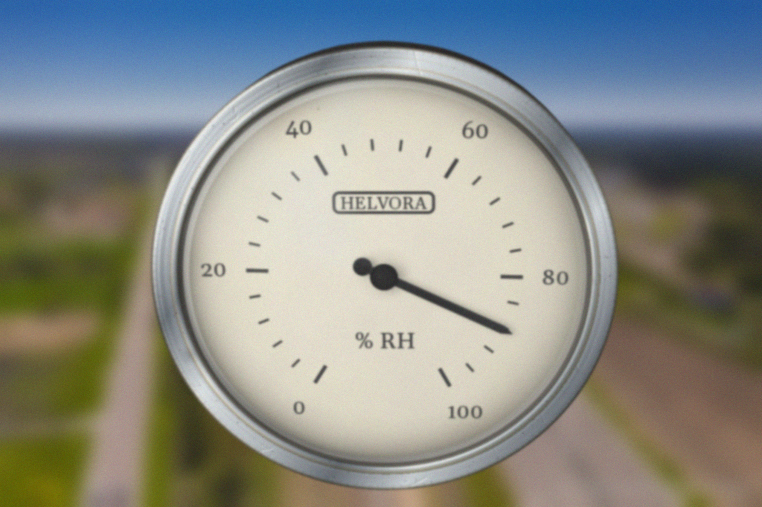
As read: 88%
